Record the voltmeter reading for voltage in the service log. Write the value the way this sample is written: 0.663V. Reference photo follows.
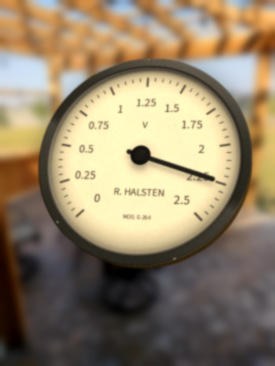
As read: 2.25V
